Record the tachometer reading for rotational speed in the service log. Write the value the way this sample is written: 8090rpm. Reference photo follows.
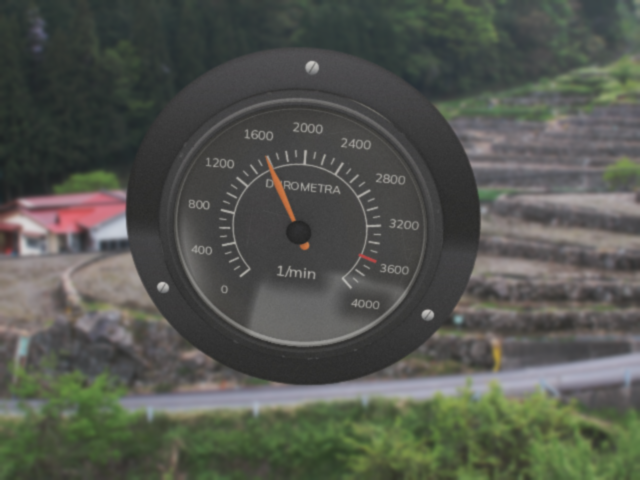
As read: 1600rpm
